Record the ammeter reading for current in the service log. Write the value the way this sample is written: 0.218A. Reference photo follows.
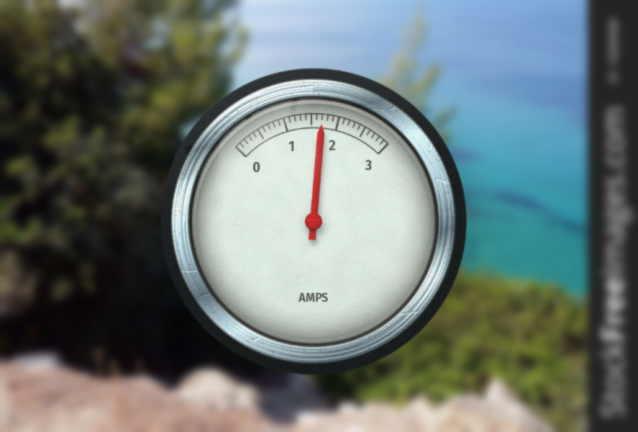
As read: 1.7A
